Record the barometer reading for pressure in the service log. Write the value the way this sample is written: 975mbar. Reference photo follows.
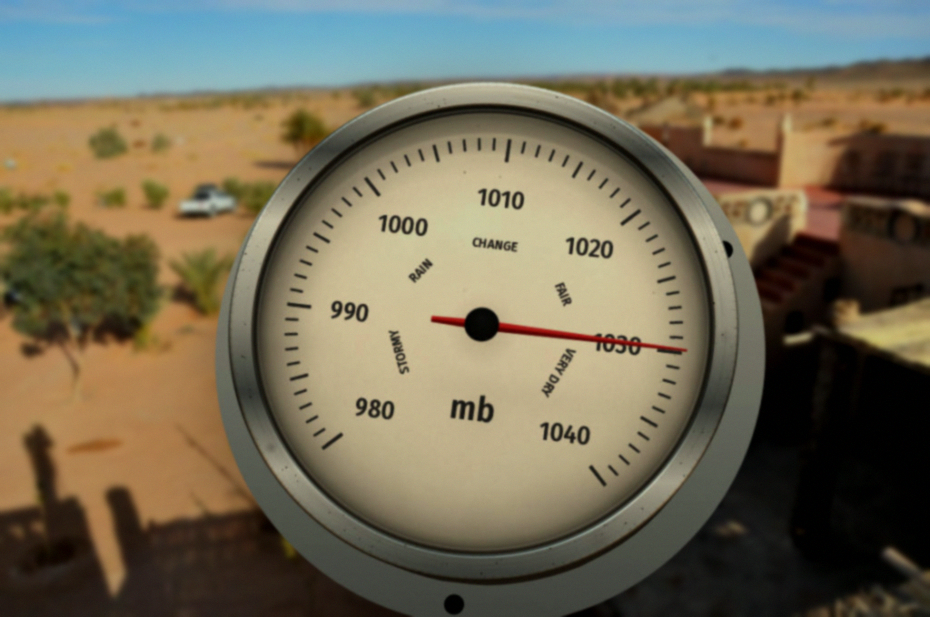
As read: 1030mbar
